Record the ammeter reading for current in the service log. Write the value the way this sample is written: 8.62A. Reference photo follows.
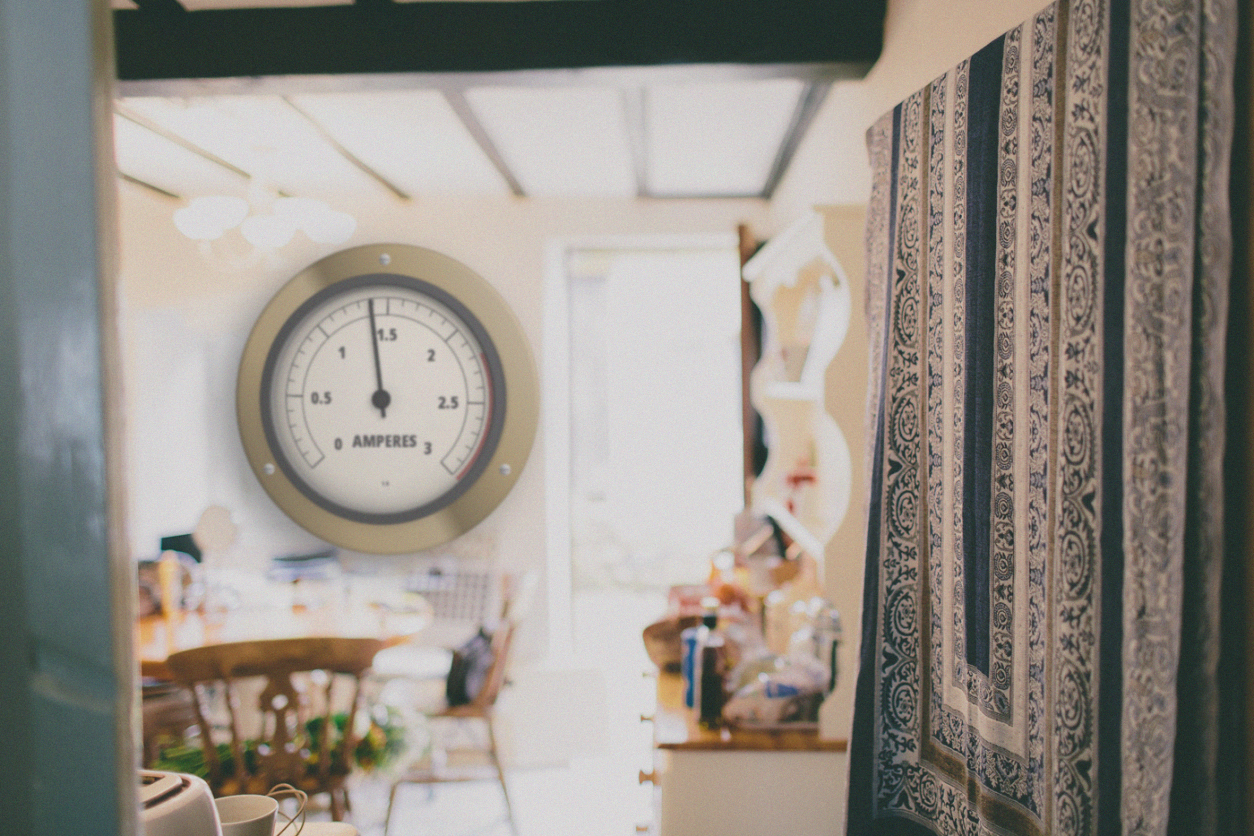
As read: 1.4A
